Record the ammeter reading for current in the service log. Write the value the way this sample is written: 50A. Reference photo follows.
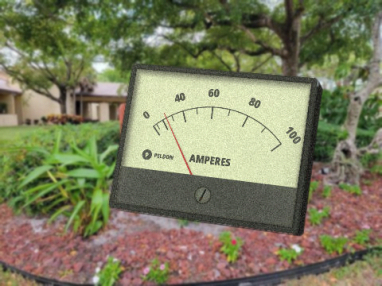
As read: 25A
